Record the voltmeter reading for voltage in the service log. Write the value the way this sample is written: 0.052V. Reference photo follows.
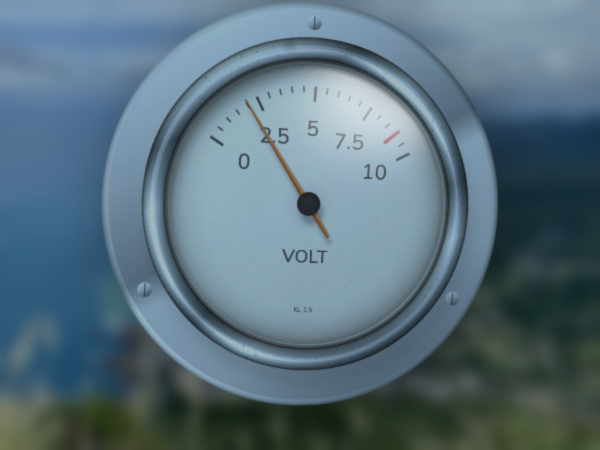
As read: 2V
